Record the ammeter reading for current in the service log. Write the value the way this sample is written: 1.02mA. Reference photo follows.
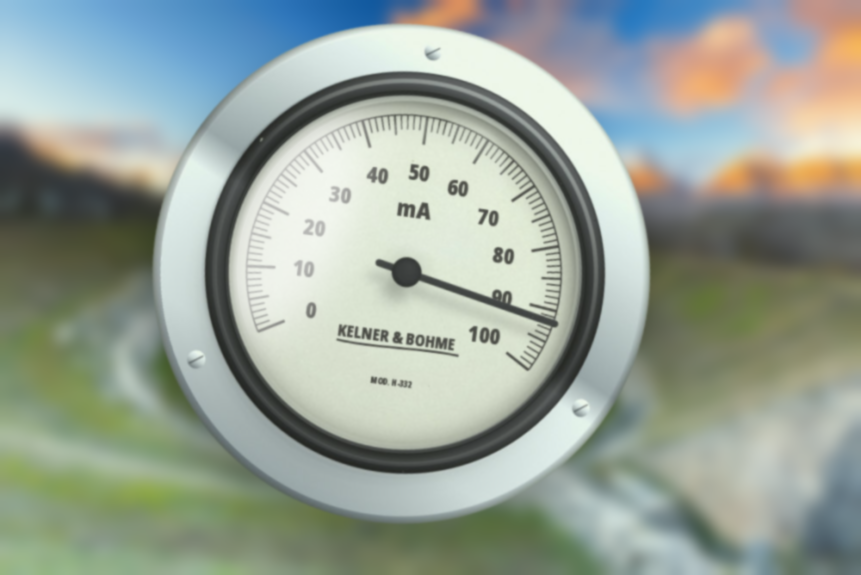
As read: 92mA
